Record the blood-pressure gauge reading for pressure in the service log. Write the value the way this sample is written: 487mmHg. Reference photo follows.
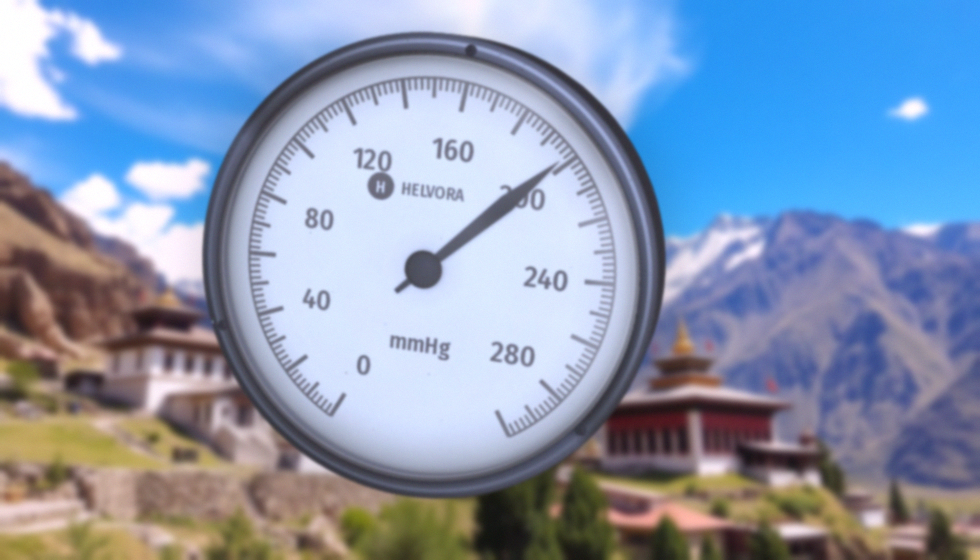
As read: 198mmHg
